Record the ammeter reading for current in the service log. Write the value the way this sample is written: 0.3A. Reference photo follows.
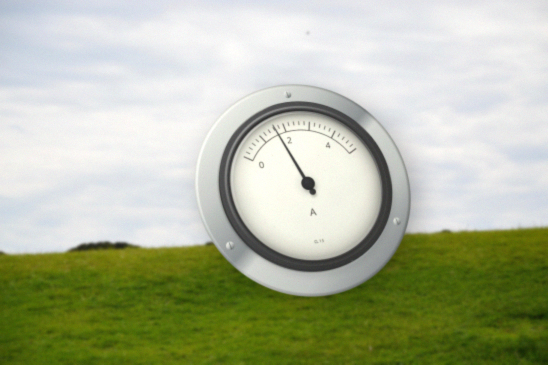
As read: 1.6A
